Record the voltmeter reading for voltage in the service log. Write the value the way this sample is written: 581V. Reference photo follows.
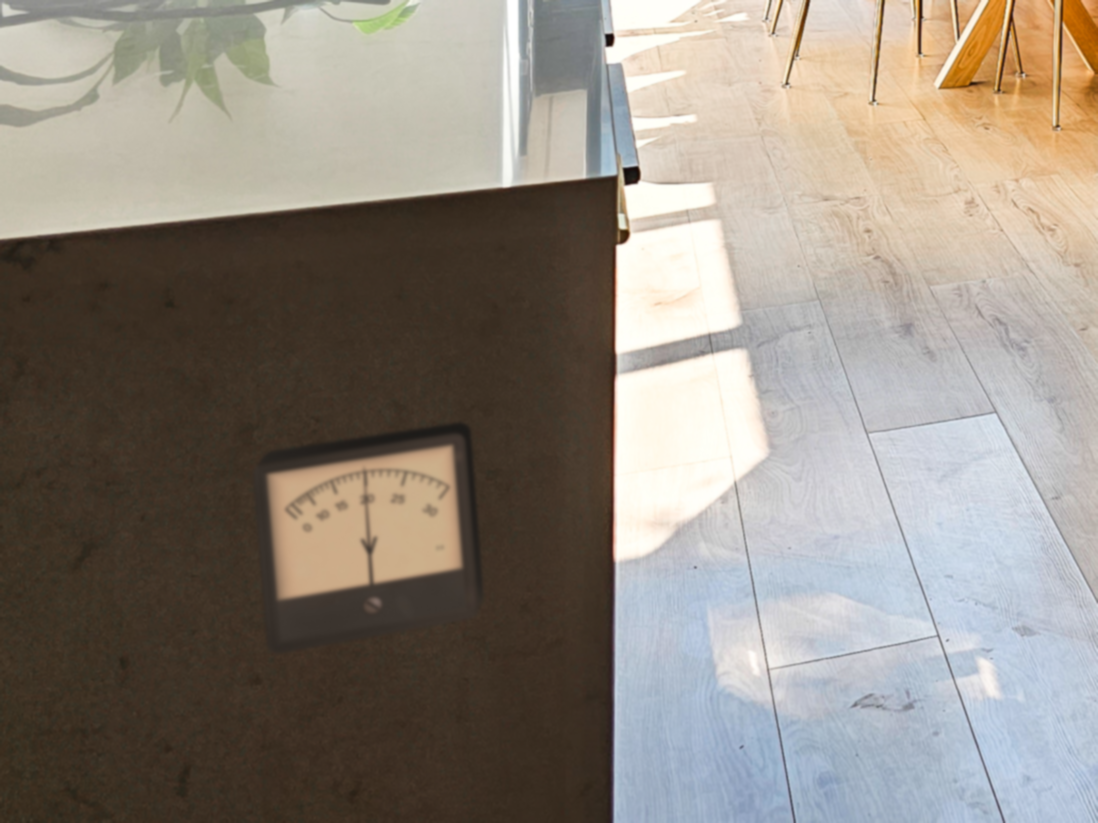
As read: 20V
